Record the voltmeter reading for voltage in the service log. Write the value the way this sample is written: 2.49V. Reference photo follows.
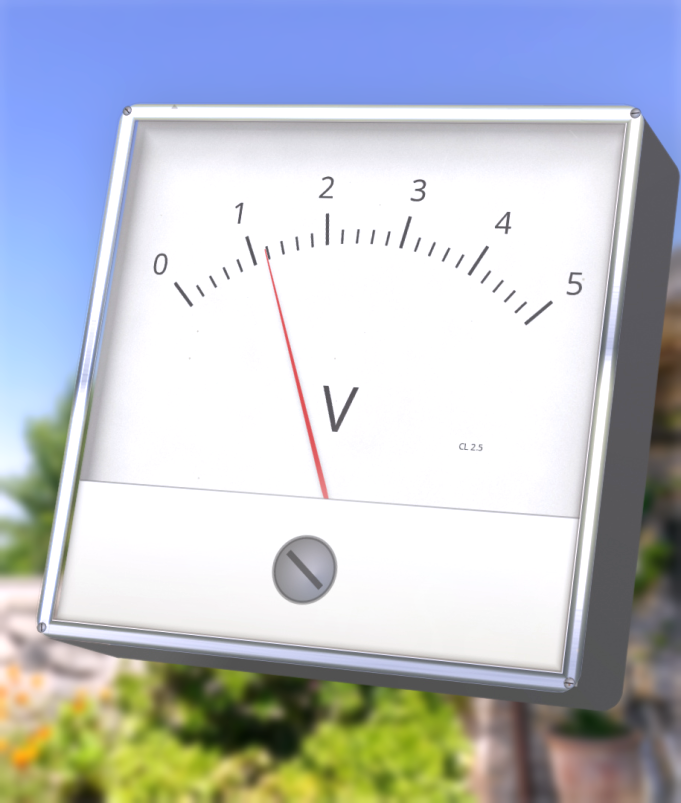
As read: 1.2V
